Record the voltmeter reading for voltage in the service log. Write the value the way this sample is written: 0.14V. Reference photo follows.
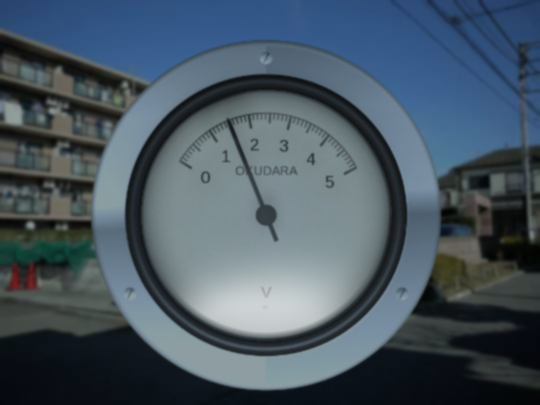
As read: 1.5V
